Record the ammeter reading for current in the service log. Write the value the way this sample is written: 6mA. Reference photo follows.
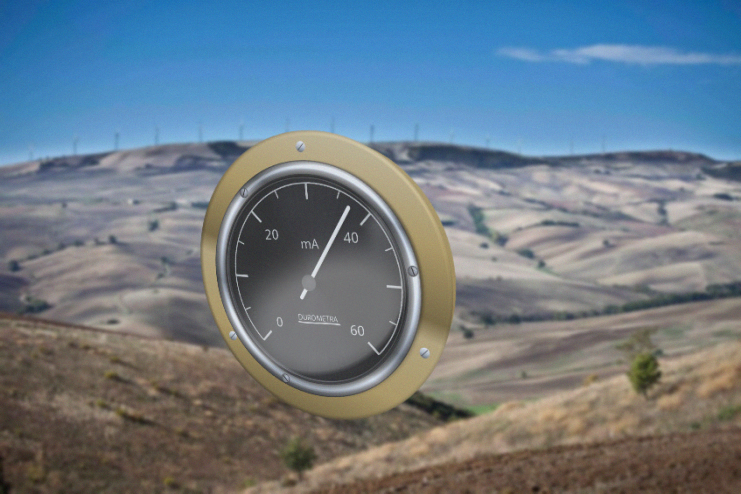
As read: 37.5mA
